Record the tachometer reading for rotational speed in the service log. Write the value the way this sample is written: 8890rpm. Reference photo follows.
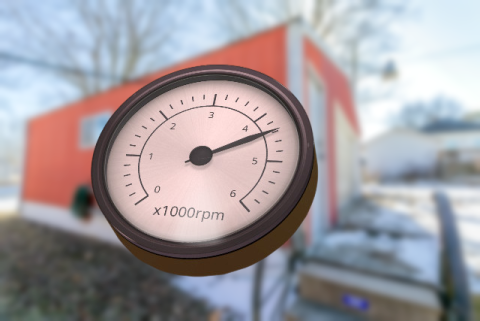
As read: 4400rpm
